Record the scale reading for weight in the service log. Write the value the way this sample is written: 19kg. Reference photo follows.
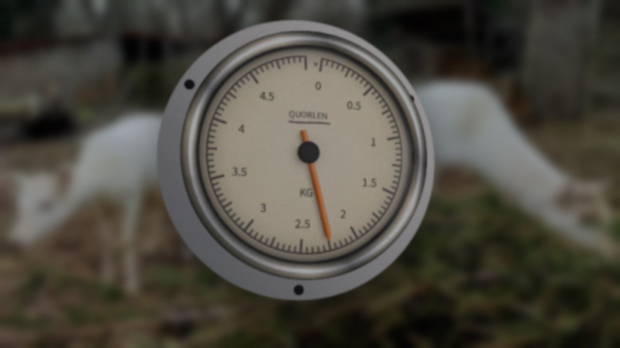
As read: 2.25kg
